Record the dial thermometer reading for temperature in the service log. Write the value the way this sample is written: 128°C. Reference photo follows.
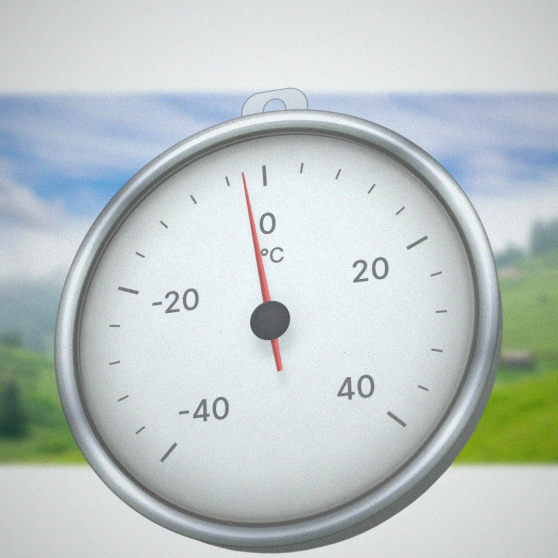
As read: -2°C
